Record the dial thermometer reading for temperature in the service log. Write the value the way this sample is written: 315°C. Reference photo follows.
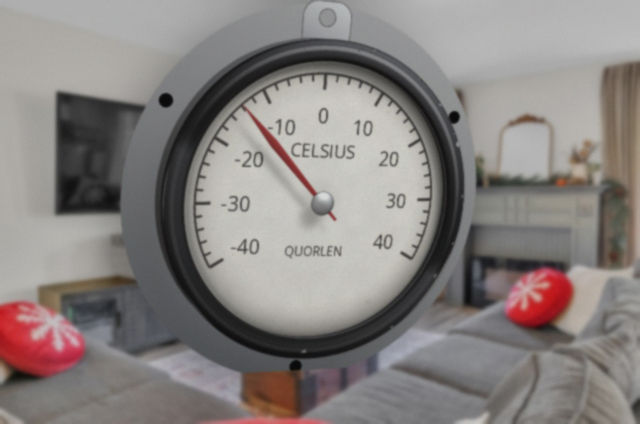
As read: -14°C
